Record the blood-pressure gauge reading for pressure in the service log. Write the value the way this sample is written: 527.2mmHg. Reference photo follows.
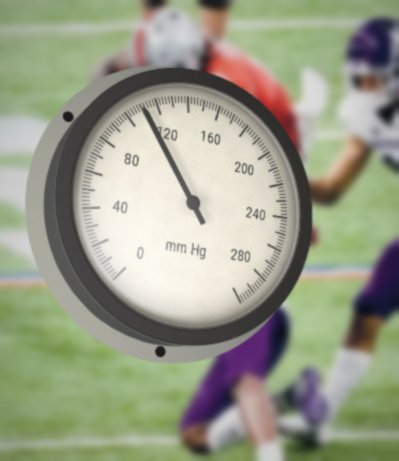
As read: 110mmHg
